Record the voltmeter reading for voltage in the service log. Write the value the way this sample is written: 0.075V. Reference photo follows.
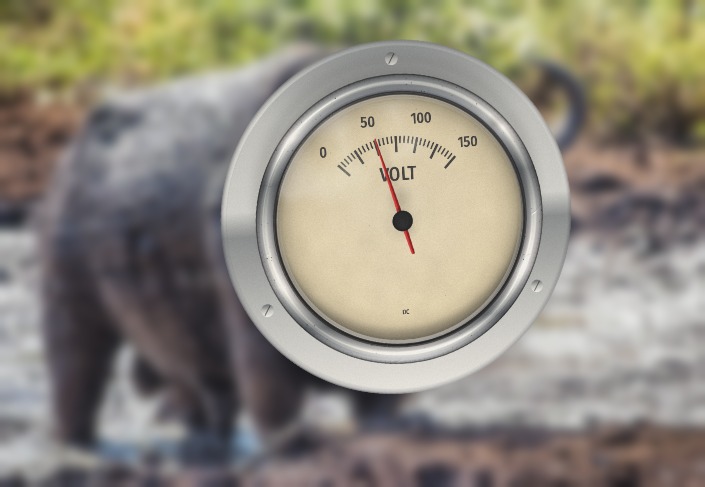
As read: 50V
